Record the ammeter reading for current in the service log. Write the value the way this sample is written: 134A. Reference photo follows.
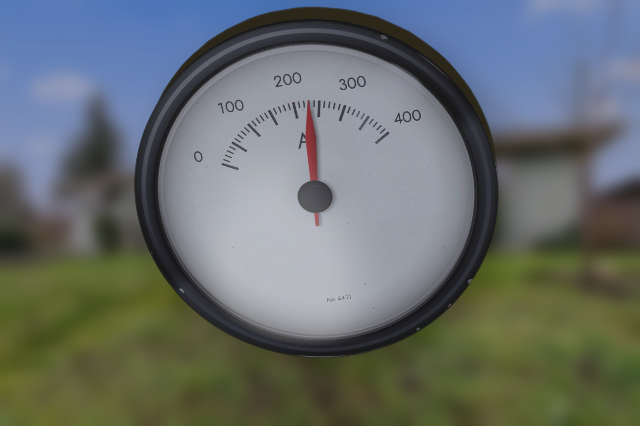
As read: 230A
